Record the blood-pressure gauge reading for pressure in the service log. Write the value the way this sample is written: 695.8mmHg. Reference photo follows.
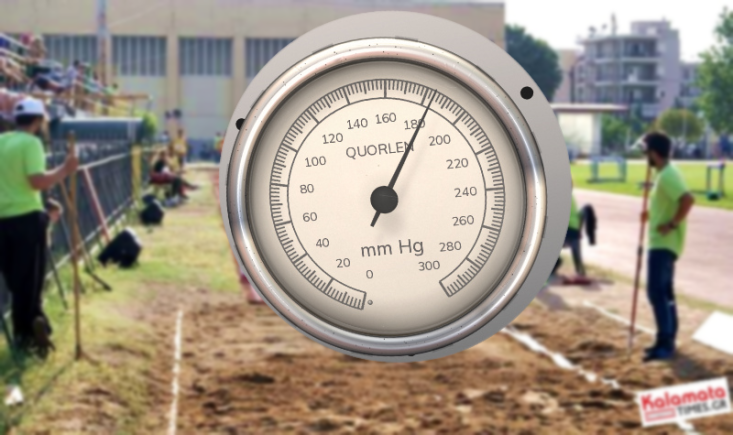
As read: 184mmHg
